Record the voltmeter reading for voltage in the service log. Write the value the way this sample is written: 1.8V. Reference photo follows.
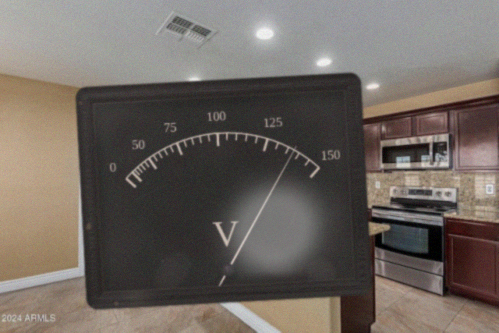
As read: 137.5V
